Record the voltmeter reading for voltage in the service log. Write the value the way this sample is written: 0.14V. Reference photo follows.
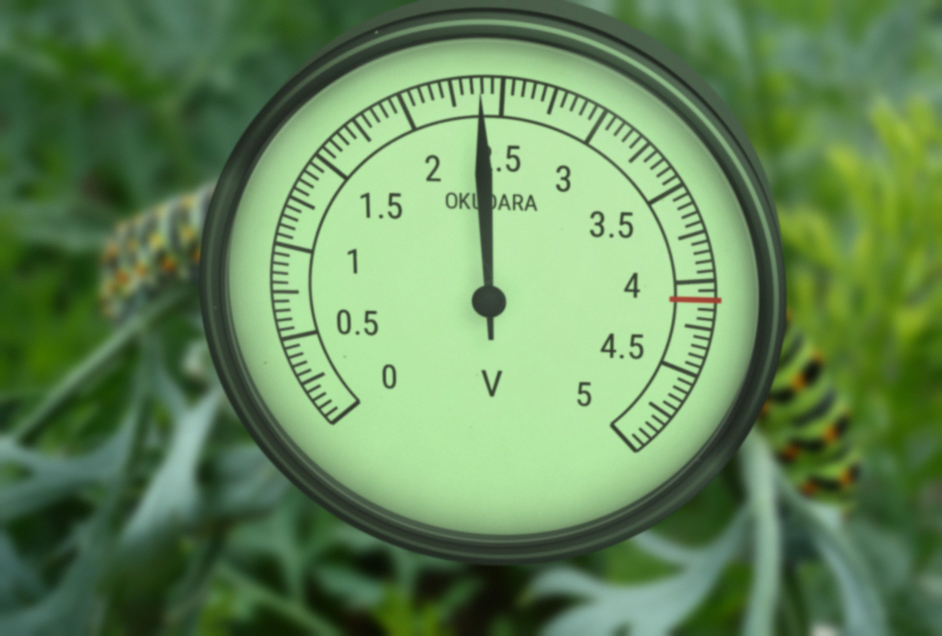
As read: 2.4V
